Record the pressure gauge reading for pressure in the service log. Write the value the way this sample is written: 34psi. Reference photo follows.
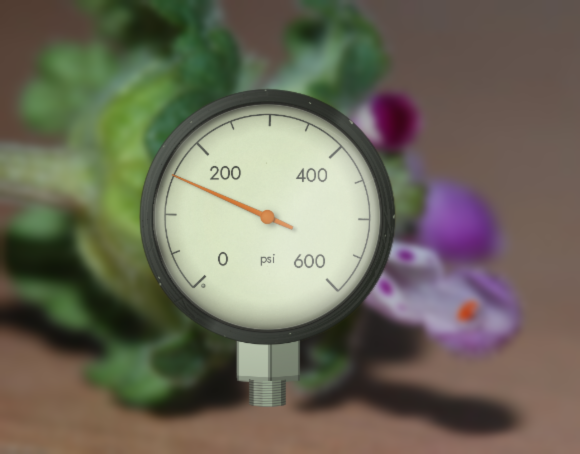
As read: 150psi
